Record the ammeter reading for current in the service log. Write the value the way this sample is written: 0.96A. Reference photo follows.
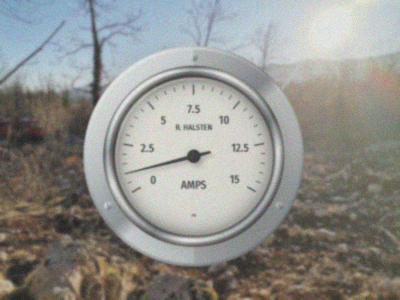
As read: 1A
